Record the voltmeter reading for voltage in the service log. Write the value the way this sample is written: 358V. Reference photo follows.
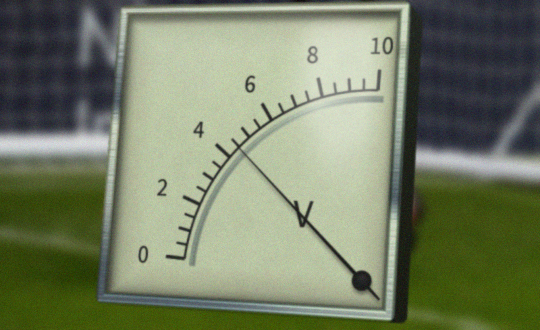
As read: 4.5V
